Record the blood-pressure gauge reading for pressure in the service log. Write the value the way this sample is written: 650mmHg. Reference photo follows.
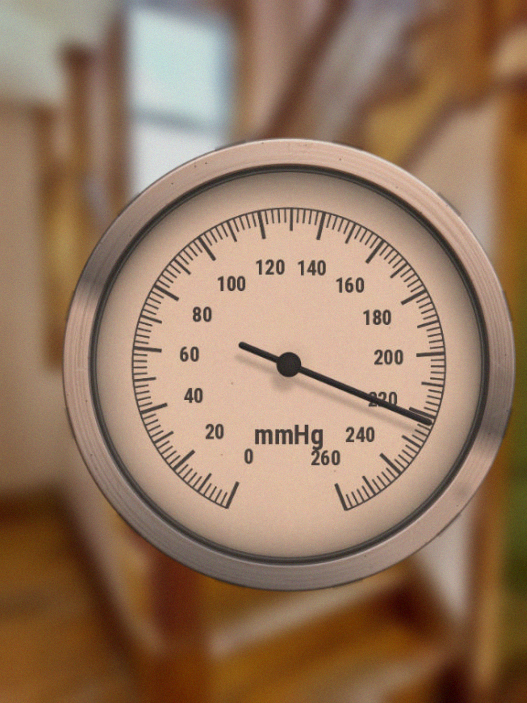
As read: 222mmHg
